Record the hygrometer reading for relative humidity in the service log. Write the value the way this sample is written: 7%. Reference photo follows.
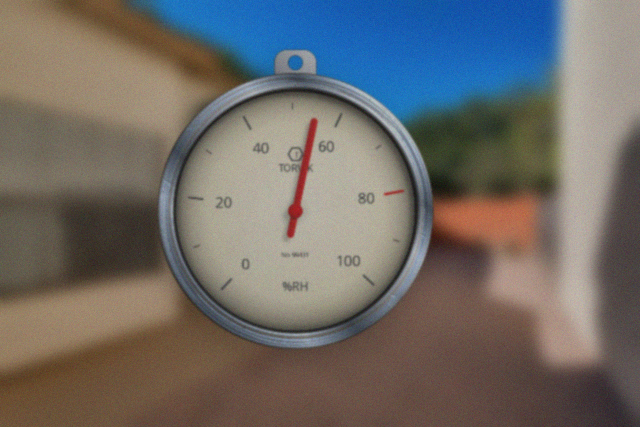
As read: 55%
